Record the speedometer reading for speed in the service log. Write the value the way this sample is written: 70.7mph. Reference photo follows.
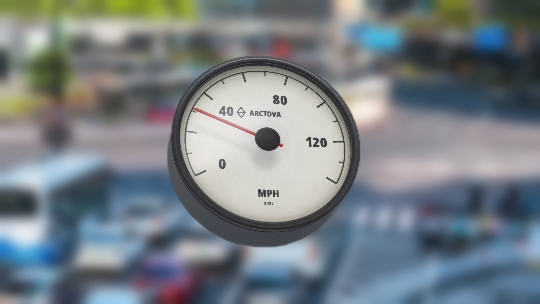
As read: 30mph
